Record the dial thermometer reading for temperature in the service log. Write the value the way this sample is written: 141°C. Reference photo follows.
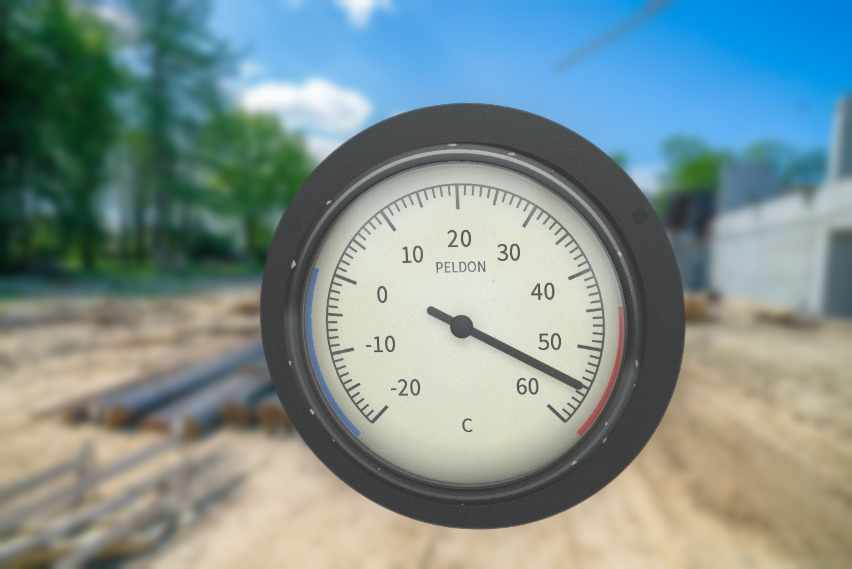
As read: 55°C
